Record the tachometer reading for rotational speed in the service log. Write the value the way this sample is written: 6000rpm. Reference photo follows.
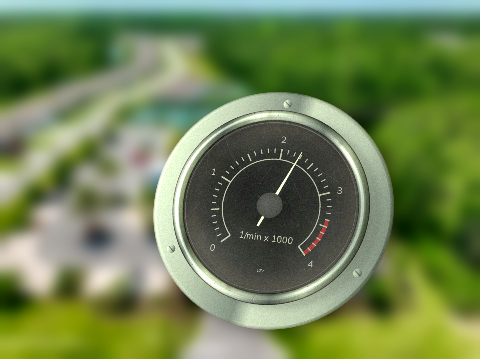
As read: 2300rpm
